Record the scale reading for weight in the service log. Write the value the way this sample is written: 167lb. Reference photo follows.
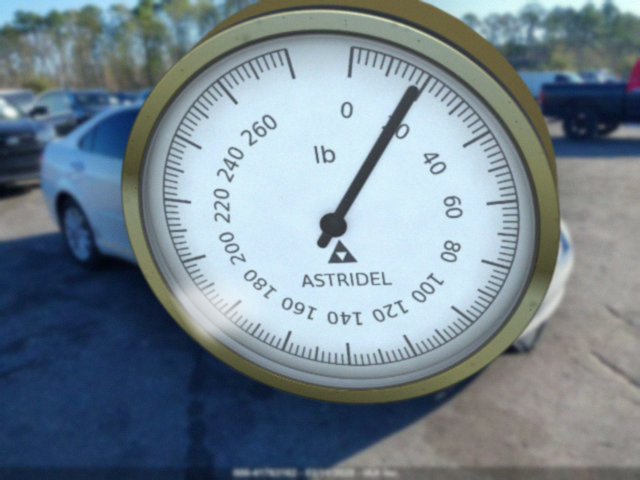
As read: 18lb
